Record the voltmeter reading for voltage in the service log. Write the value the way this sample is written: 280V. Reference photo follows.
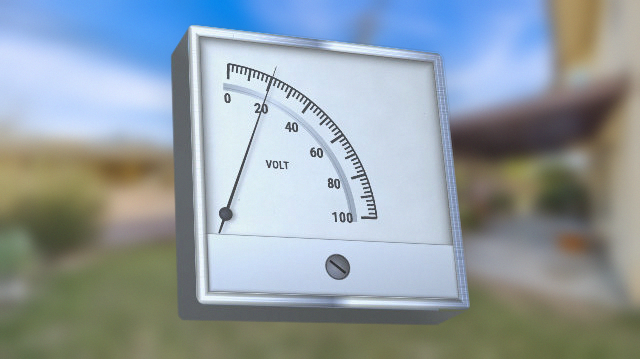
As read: 20V
